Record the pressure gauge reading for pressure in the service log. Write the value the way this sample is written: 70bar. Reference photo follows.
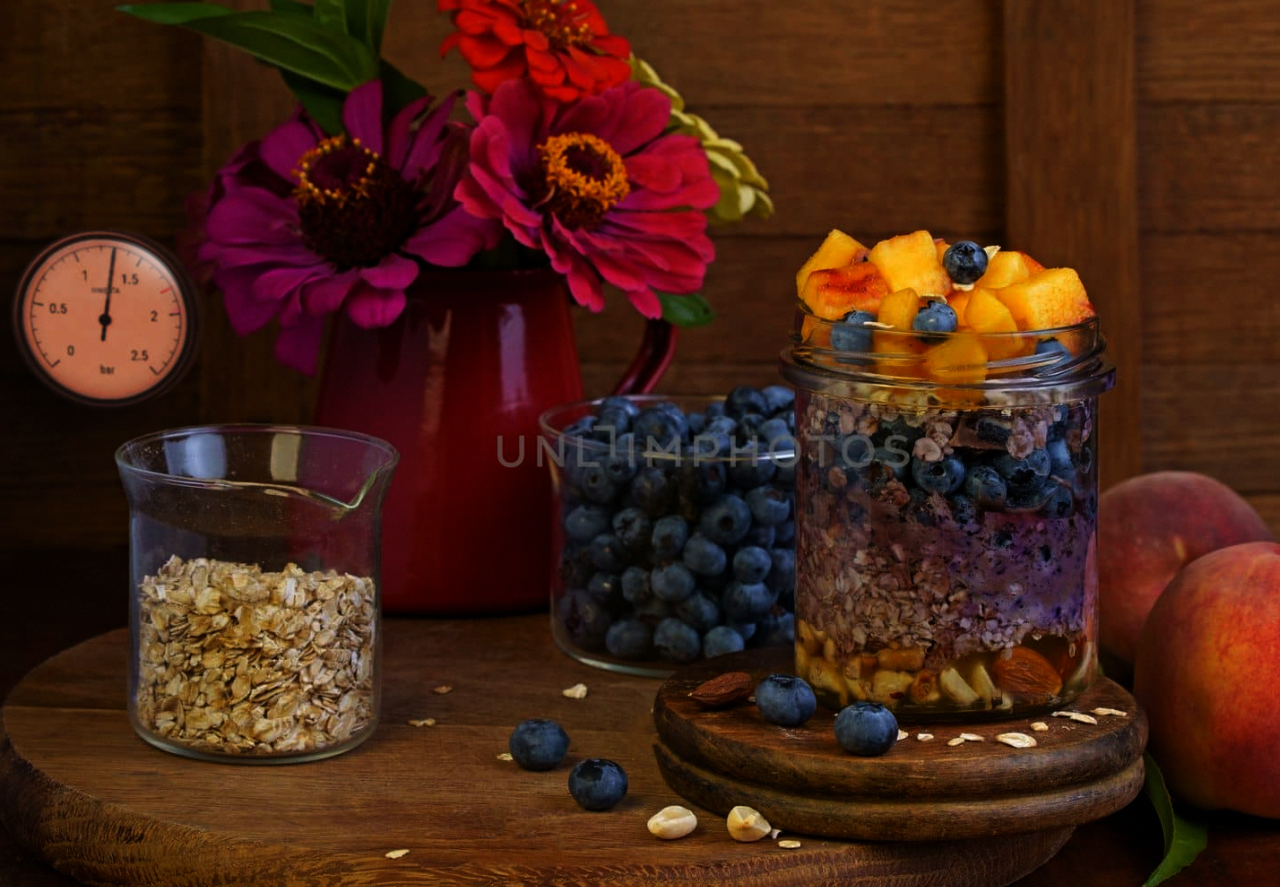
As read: 1.3bar
